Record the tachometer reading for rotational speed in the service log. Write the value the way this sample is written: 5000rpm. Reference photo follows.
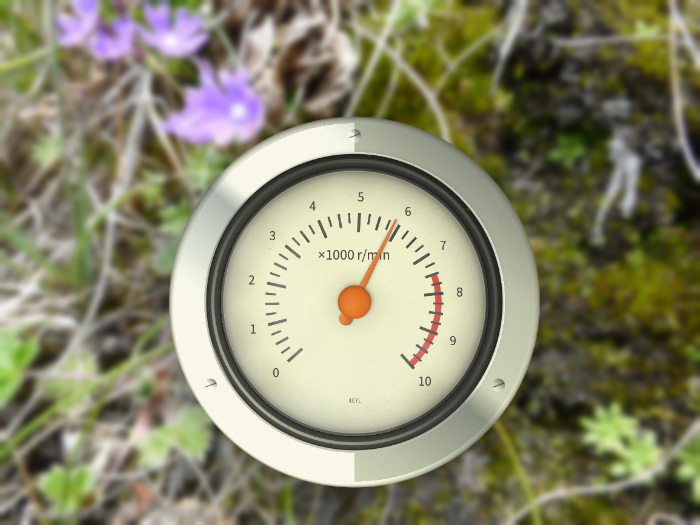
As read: 5875rpm
